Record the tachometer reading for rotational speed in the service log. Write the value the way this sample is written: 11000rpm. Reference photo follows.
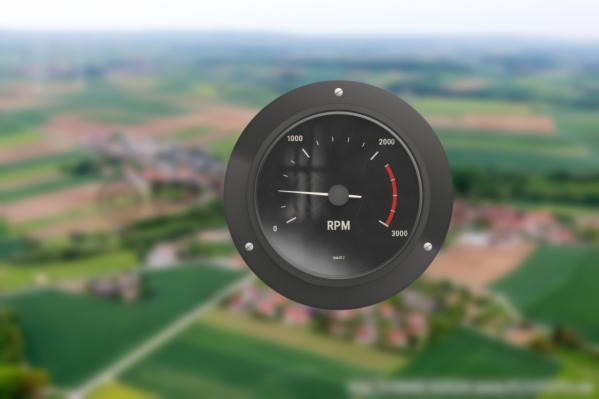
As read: 400rpm
